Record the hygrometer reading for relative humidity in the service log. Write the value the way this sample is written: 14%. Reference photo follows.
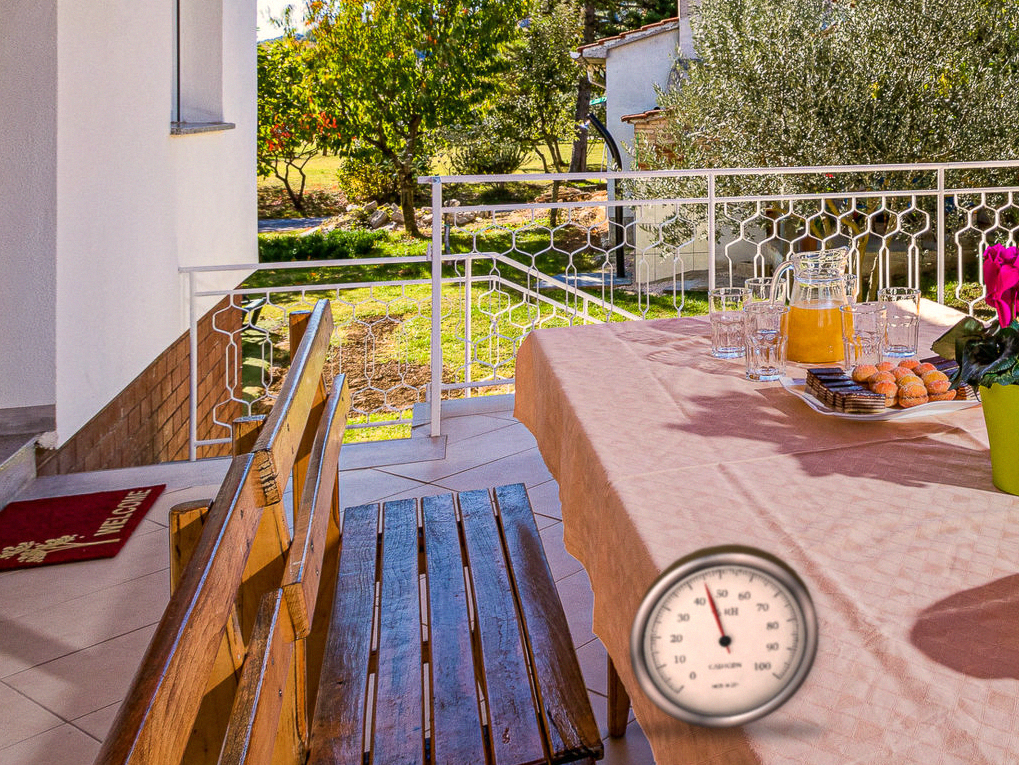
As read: 45%
